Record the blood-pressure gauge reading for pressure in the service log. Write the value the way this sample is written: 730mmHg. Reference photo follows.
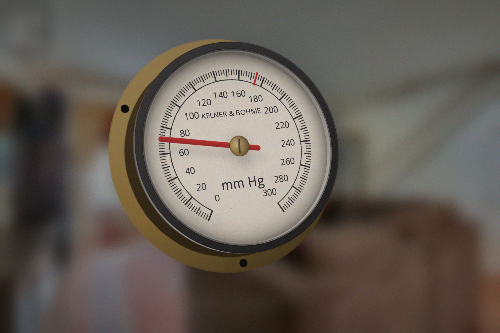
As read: 70mmHg
